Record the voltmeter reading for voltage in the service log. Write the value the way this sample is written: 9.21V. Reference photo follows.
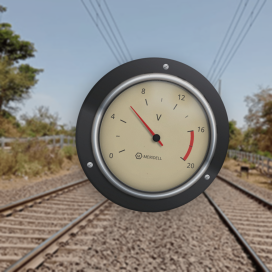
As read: 6V
